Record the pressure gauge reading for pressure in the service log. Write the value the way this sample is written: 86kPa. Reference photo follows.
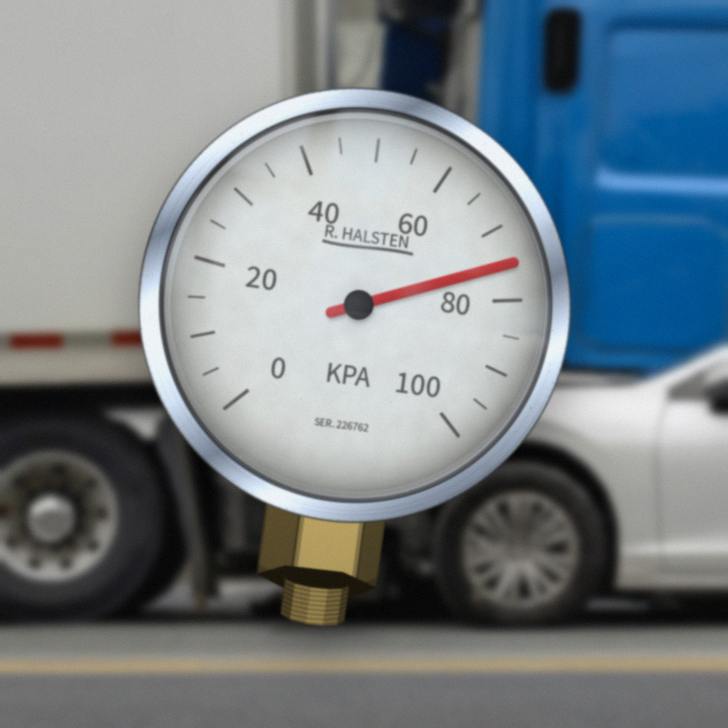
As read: 75kPa
